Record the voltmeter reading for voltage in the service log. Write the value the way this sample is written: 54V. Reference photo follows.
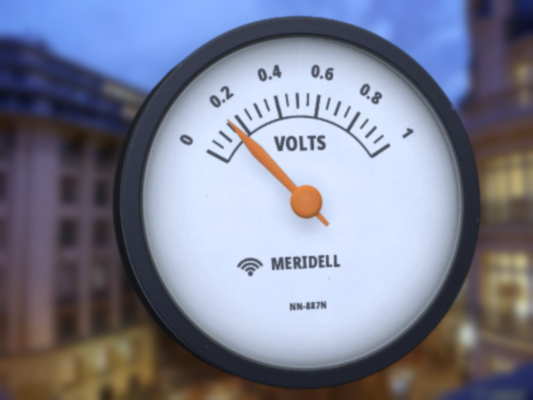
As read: 0.15V
